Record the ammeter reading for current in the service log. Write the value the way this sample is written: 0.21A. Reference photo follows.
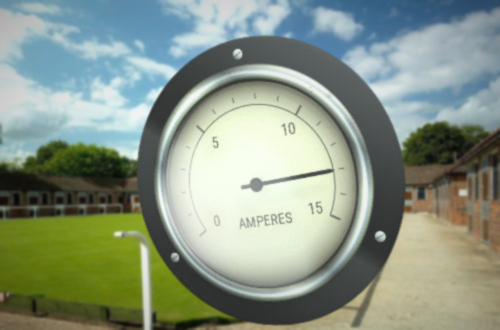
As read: 13A
